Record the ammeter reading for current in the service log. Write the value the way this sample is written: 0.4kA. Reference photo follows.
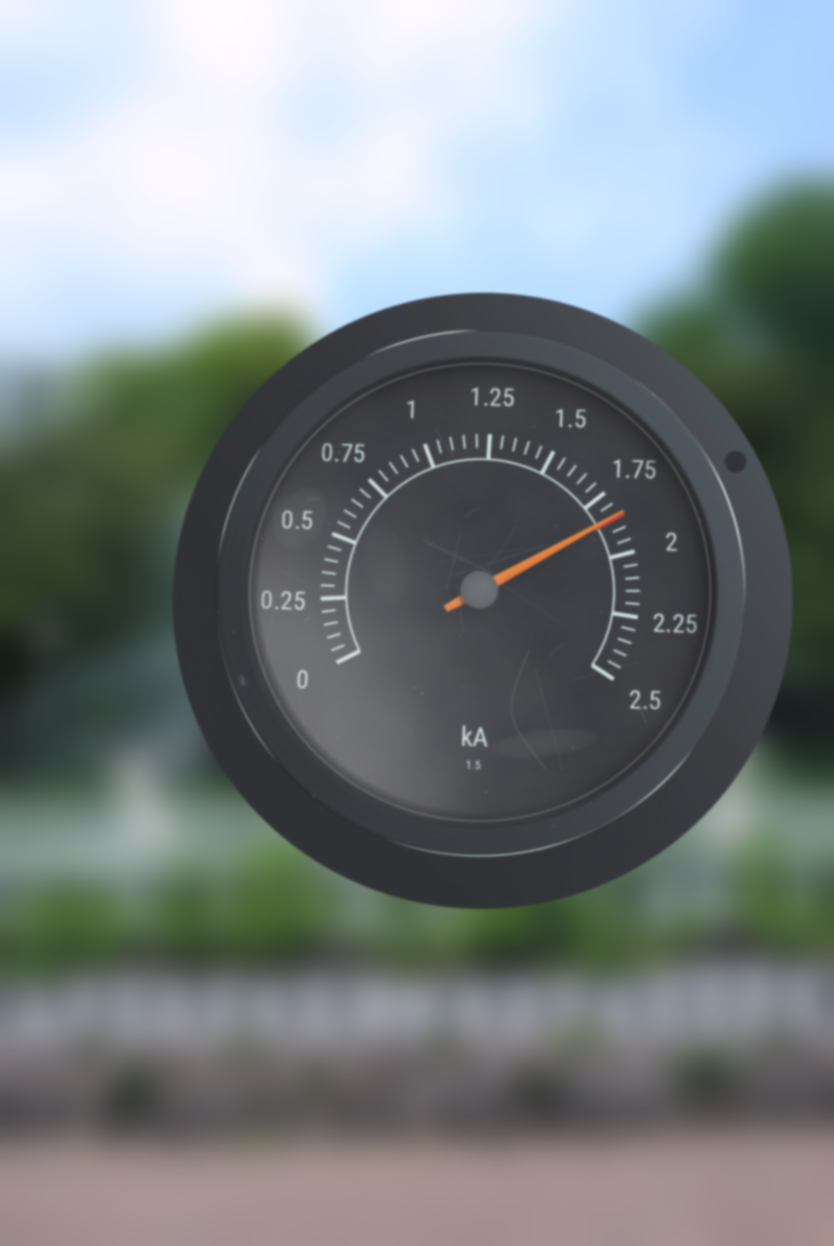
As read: 1.85kA
